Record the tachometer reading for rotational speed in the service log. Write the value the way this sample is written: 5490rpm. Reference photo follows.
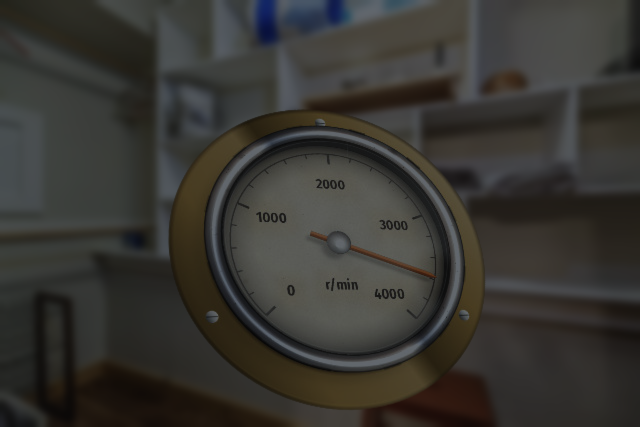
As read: 3600rpm
